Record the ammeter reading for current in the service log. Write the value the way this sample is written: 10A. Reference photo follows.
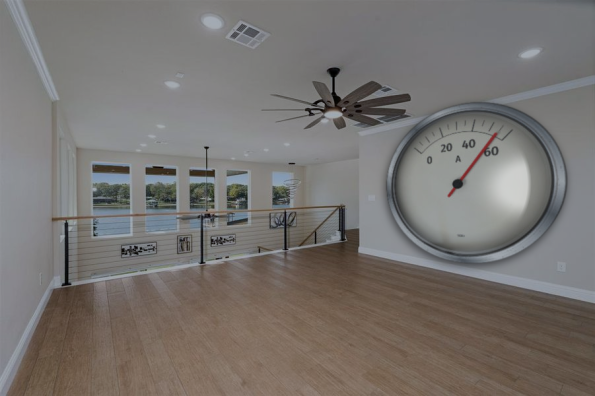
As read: 55A
